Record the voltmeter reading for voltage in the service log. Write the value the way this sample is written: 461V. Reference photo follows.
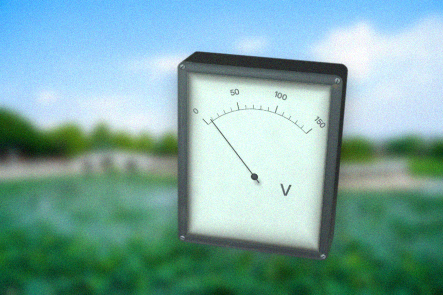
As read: 10V
